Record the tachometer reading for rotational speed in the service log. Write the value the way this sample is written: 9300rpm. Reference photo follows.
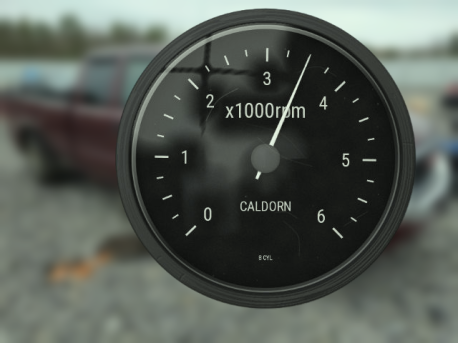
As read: 3500rpm
